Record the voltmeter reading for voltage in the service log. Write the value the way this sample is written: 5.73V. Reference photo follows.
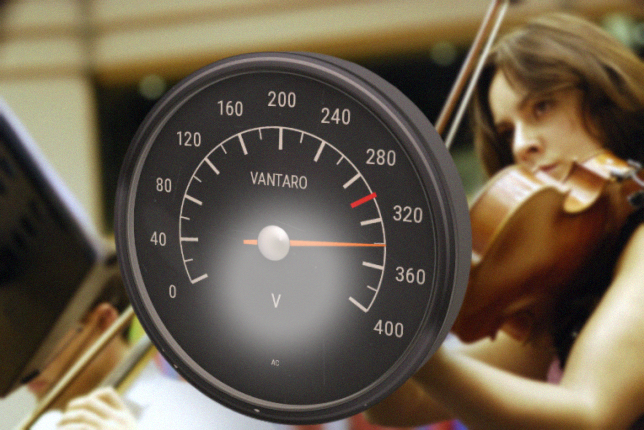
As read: 340V
